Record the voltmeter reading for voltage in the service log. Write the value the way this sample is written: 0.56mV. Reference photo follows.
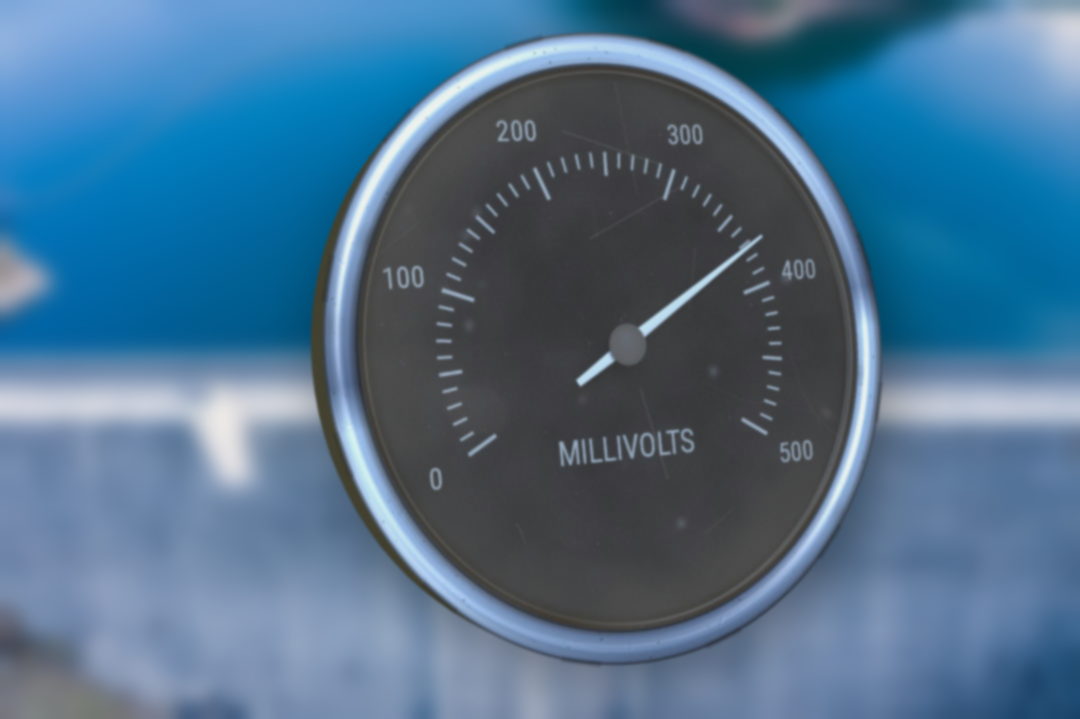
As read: 370mV
